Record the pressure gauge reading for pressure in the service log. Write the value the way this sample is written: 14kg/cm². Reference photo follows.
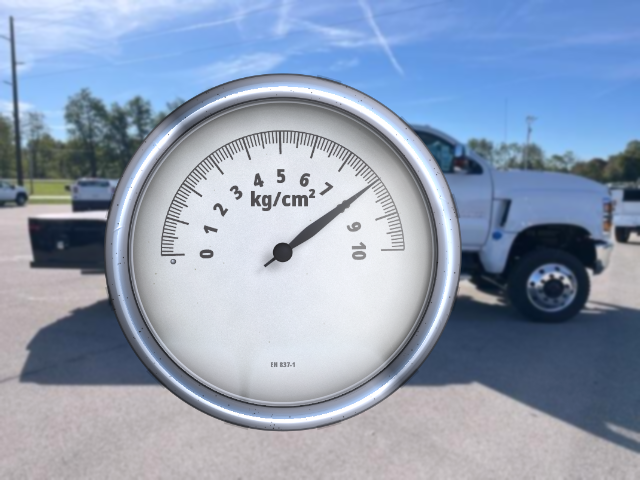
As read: 8kg/cm²
